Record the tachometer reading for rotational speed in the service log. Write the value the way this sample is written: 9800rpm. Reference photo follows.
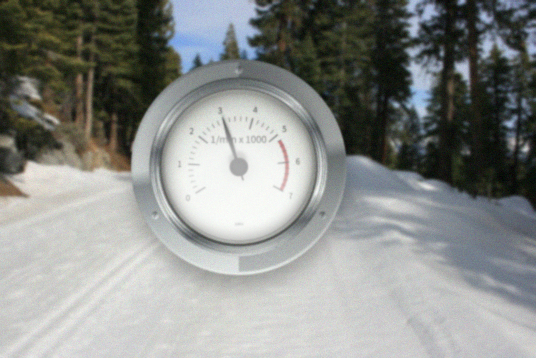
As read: 3000rpm
